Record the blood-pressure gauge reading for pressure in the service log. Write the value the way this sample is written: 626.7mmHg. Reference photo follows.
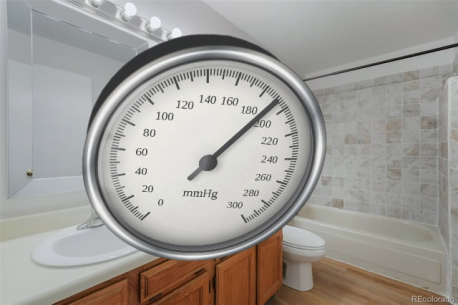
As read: 190mmHg
